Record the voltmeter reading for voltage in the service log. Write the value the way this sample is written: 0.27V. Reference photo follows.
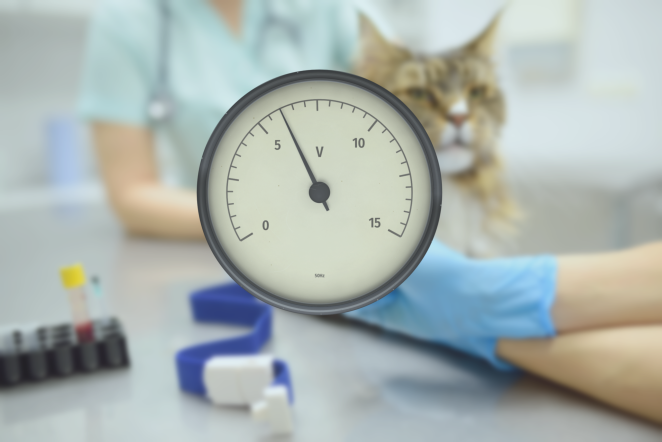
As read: 6V
